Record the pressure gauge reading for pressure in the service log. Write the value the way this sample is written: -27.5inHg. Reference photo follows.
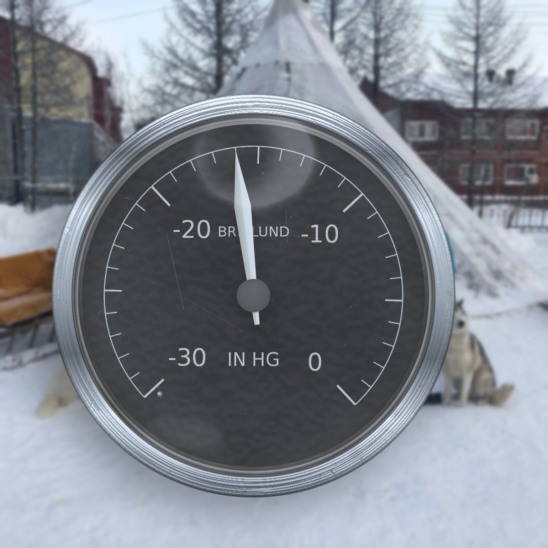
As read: -16inHg
